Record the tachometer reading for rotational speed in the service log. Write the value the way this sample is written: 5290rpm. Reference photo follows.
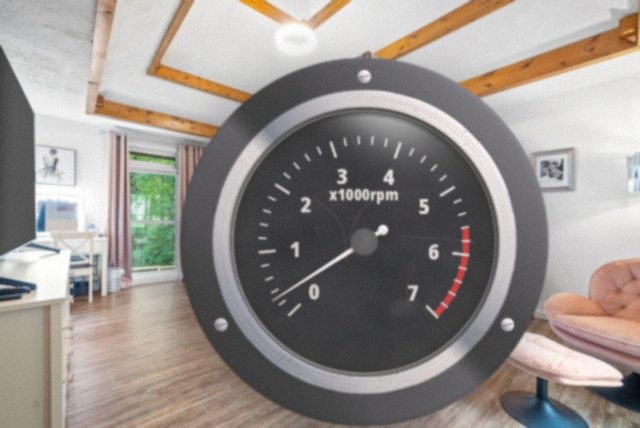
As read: 300rpm
